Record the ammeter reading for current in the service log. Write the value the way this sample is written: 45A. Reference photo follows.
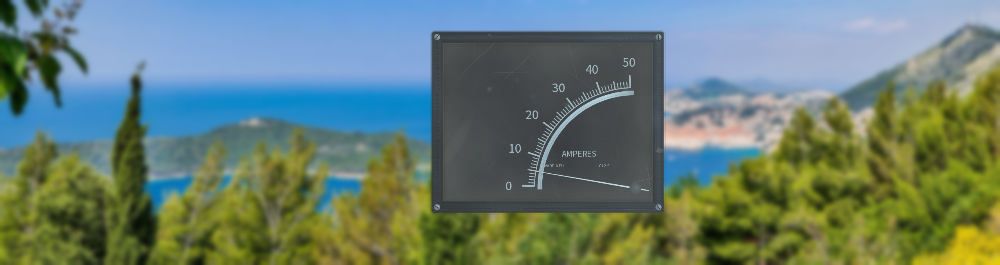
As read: 5A
